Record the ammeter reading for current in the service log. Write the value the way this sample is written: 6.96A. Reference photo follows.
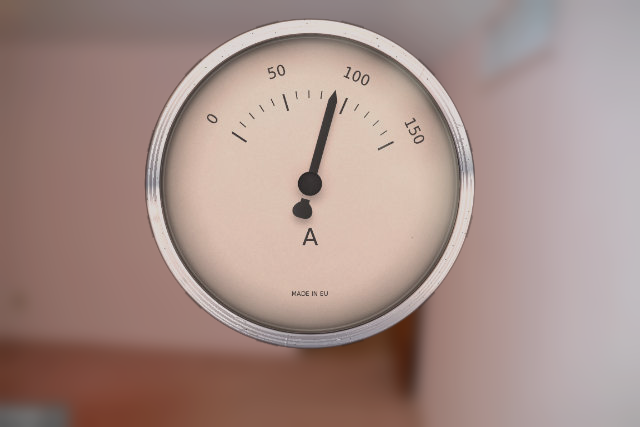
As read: 90A
